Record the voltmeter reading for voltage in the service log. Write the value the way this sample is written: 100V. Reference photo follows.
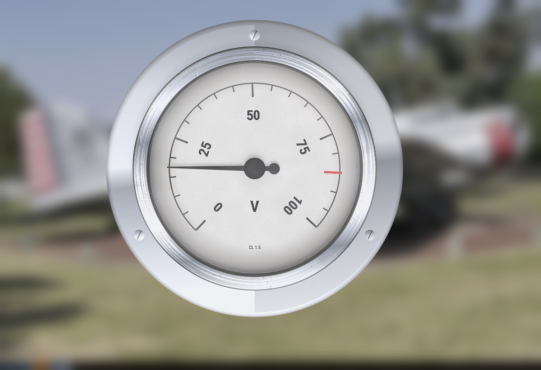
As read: 17.5V
